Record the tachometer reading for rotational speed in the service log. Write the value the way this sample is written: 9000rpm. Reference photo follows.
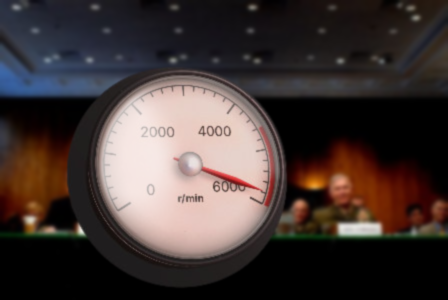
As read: 5800rpm
